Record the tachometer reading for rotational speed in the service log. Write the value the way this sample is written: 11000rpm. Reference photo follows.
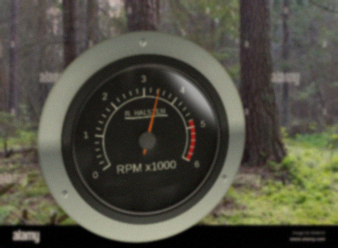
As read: 3400rpm
